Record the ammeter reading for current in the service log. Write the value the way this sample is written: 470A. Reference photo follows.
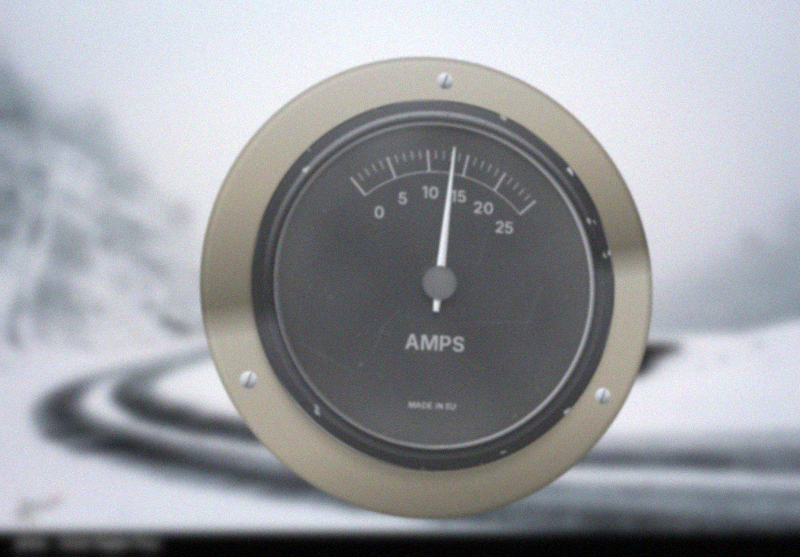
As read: 13A
